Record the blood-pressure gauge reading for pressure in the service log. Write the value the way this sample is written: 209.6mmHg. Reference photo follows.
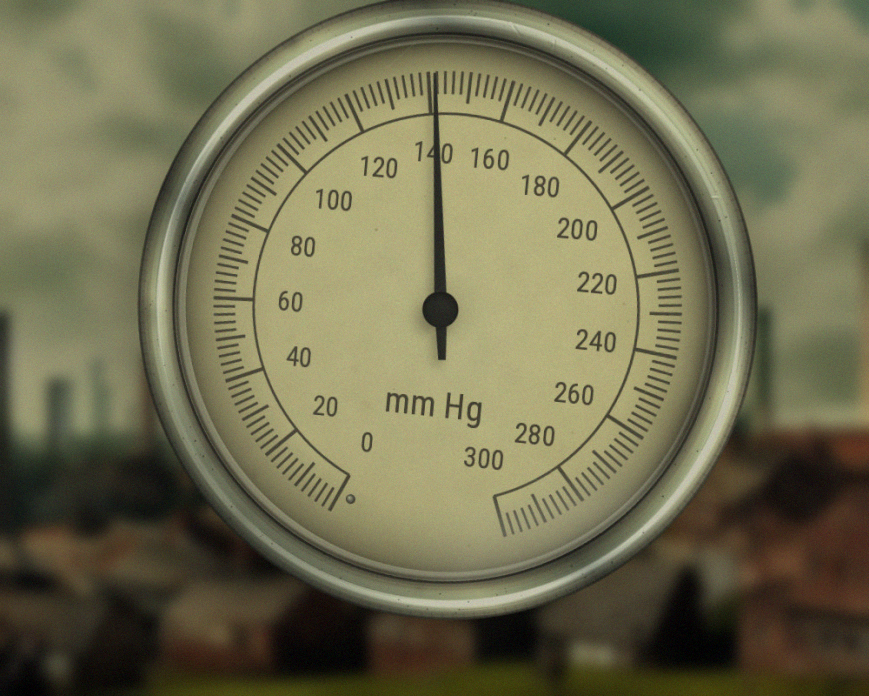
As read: 142mmHg
